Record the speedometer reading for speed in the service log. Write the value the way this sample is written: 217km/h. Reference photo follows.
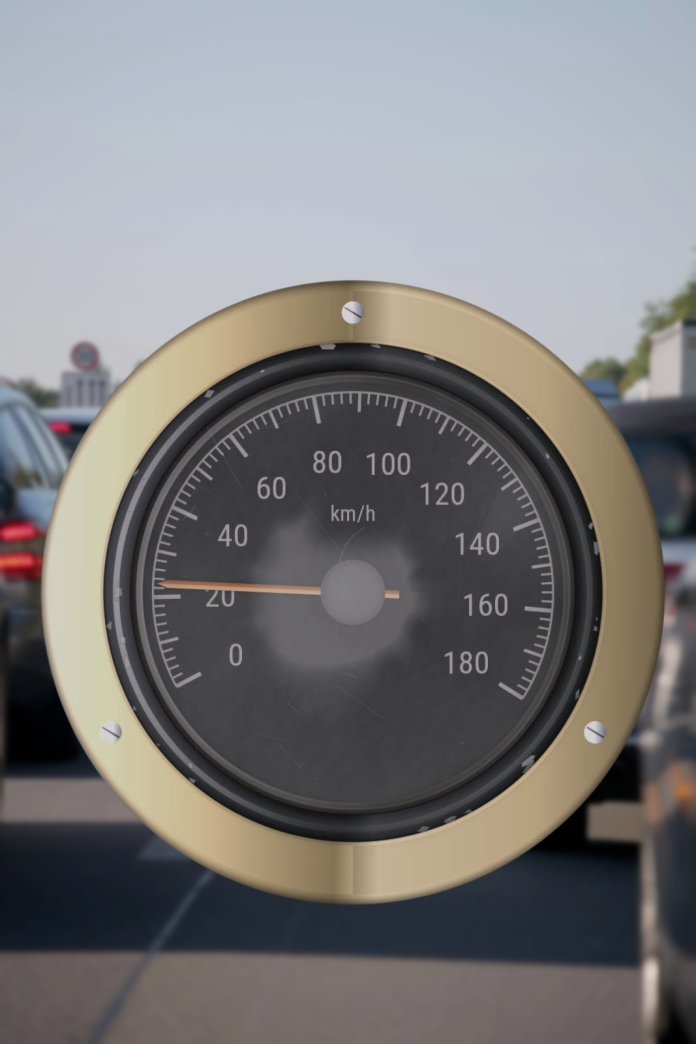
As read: 23km/h
